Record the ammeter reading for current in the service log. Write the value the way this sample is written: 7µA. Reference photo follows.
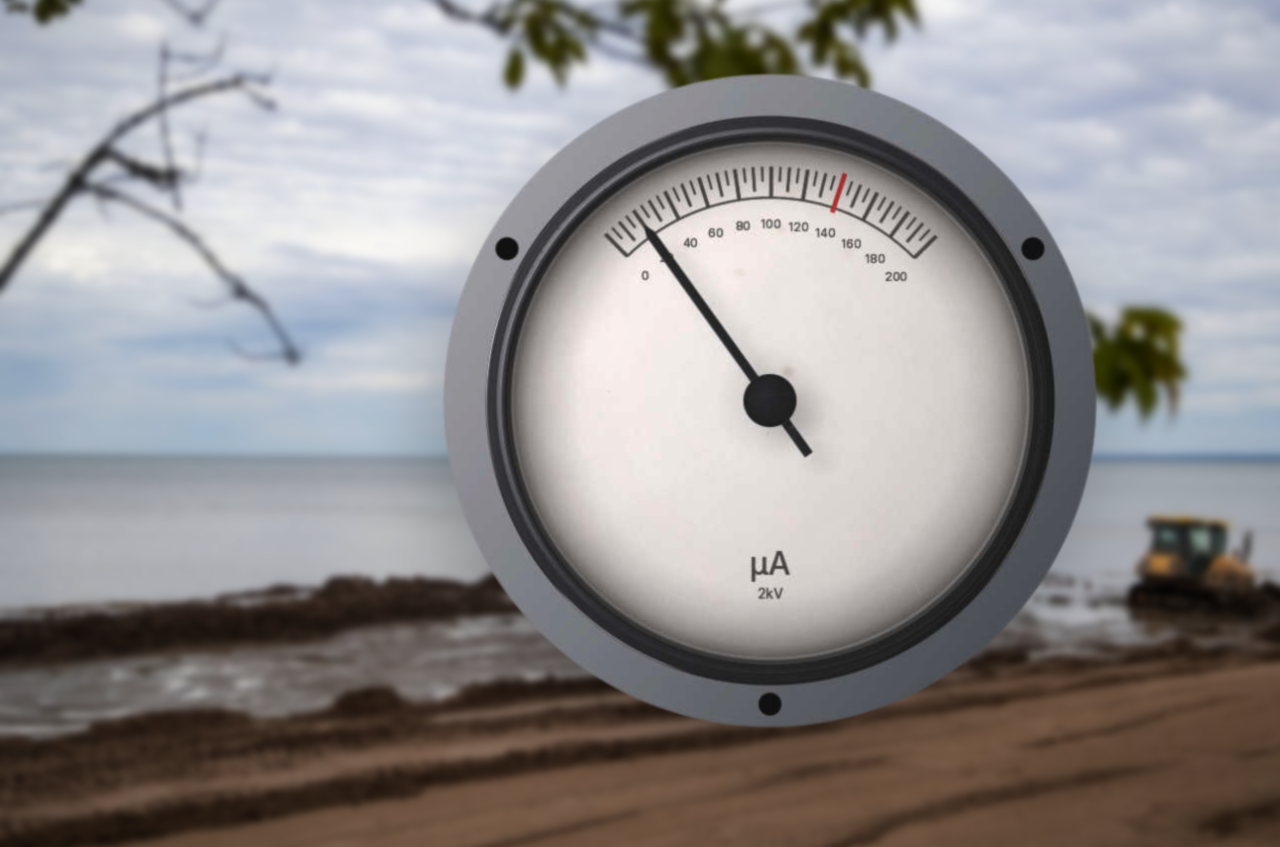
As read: 20µA
